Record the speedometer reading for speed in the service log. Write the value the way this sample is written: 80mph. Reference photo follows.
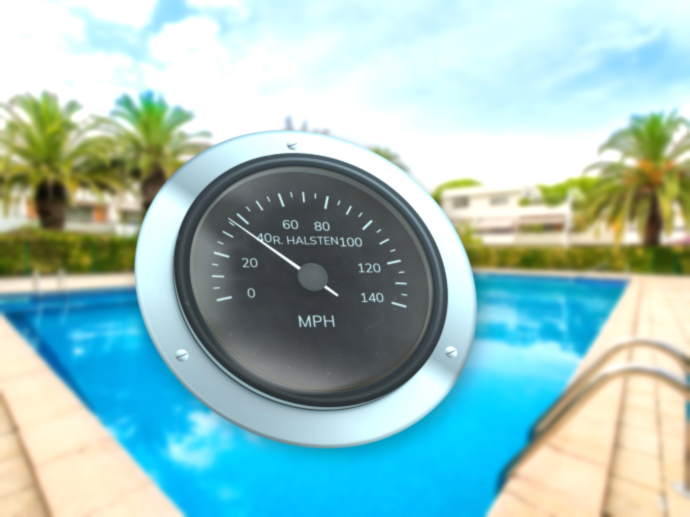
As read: 35mph
